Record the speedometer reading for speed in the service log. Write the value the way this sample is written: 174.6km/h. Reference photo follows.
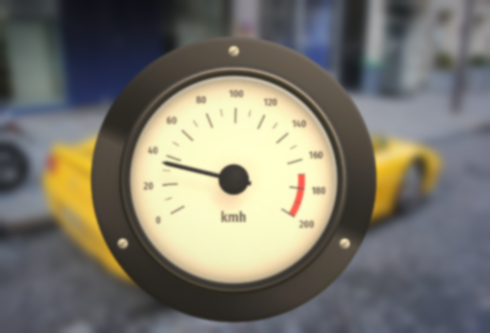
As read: 35km/h
